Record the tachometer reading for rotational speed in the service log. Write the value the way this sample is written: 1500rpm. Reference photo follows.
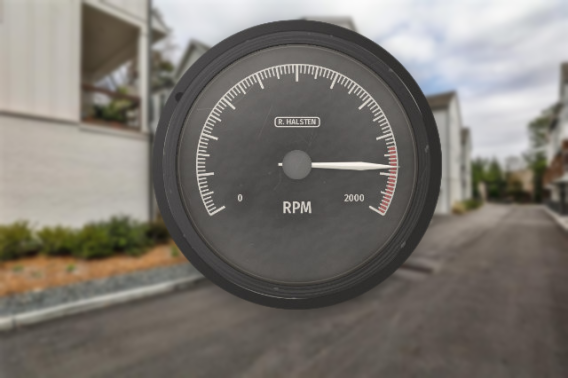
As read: 1760rpm
